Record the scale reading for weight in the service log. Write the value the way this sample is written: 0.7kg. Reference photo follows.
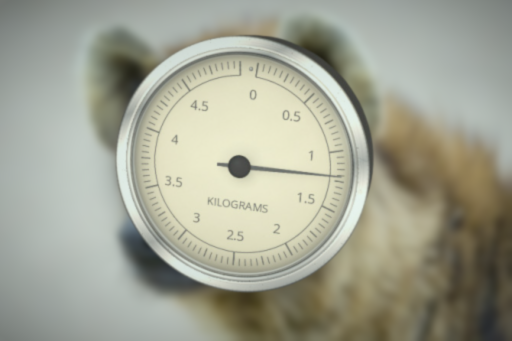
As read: 1.2kg
